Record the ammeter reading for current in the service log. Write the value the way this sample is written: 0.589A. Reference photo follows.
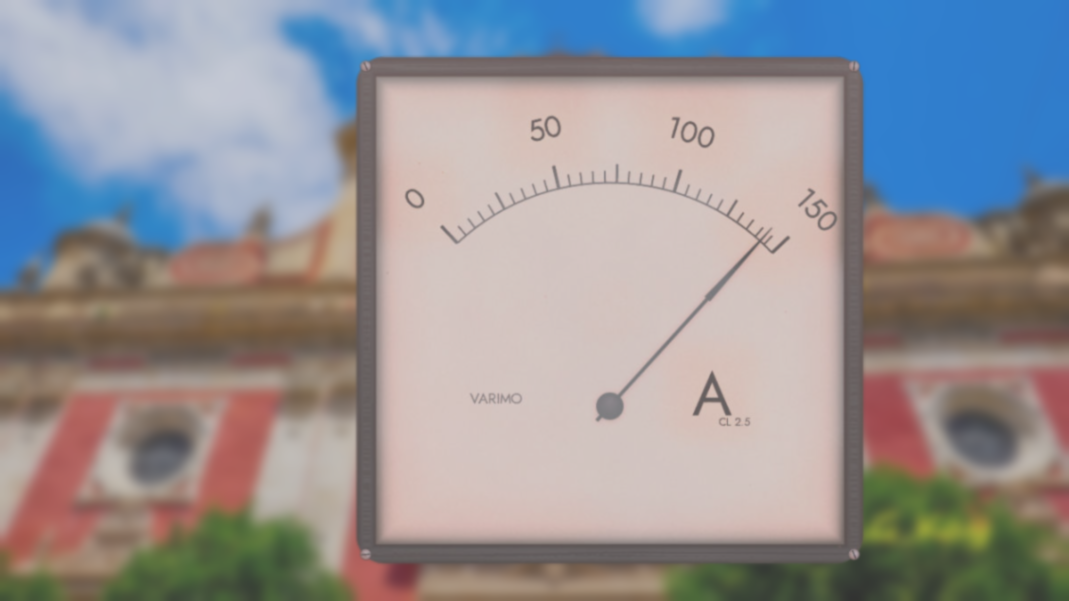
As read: 142.5A
